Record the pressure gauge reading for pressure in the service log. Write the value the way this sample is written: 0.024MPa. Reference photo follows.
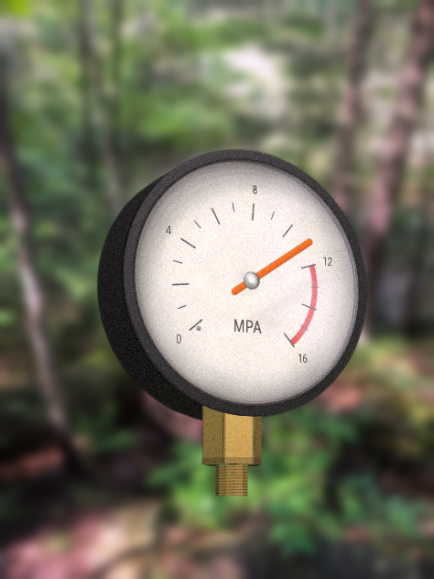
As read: 11MPa
